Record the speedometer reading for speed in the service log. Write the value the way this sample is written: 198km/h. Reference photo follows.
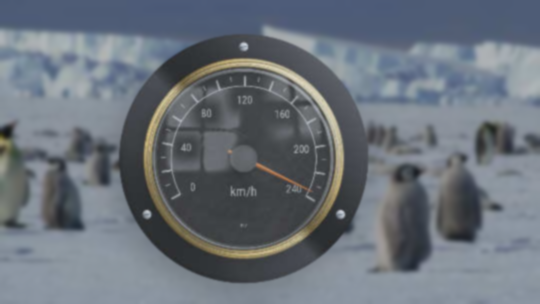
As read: 235km/h
